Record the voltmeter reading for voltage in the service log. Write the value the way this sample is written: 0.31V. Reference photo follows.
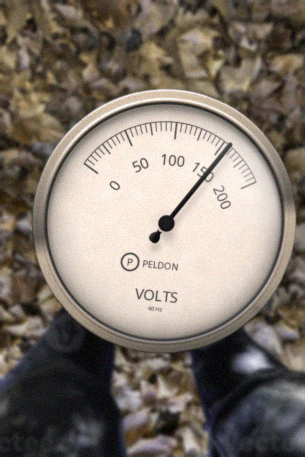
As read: 155V
